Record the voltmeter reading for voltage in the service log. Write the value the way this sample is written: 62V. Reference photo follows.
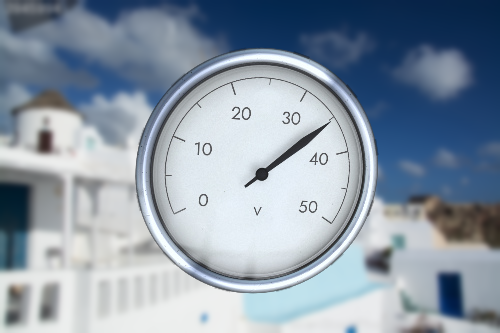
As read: 35V
